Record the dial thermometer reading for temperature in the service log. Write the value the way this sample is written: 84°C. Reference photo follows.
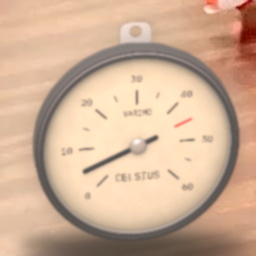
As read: 5°C
